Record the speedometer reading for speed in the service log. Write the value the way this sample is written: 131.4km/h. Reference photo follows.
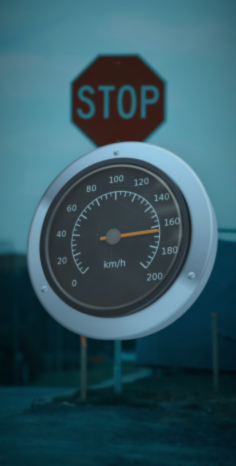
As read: 165km/h
